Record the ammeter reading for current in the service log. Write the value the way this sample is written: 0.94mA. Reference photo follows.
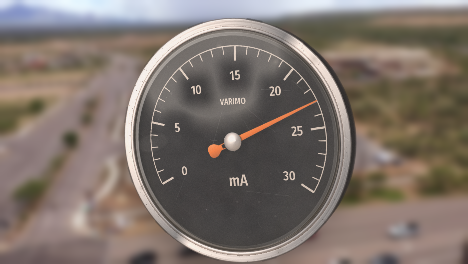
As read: 23mA
